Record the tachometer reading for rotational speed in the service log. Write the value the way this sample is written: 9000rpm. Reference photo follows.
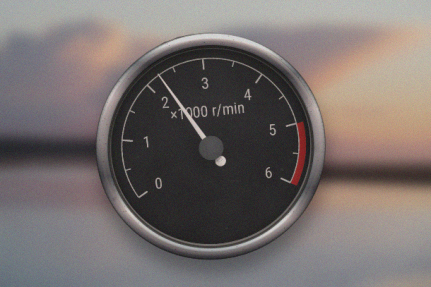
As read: 2250rpm
